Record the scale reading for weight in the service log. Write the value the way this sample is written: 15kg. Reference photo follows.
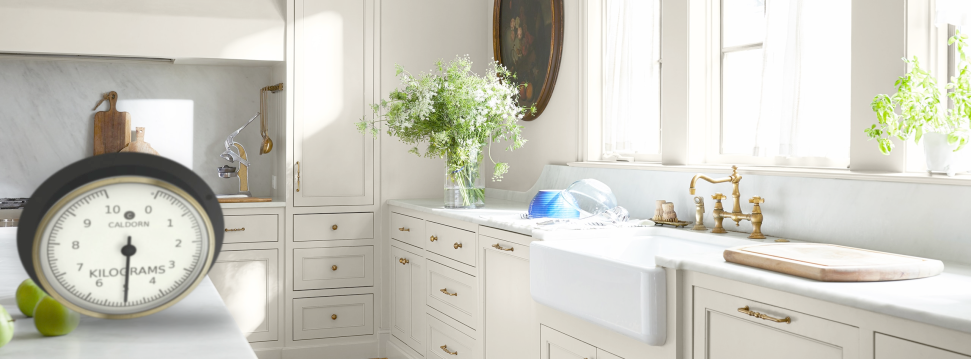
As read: 5kg
